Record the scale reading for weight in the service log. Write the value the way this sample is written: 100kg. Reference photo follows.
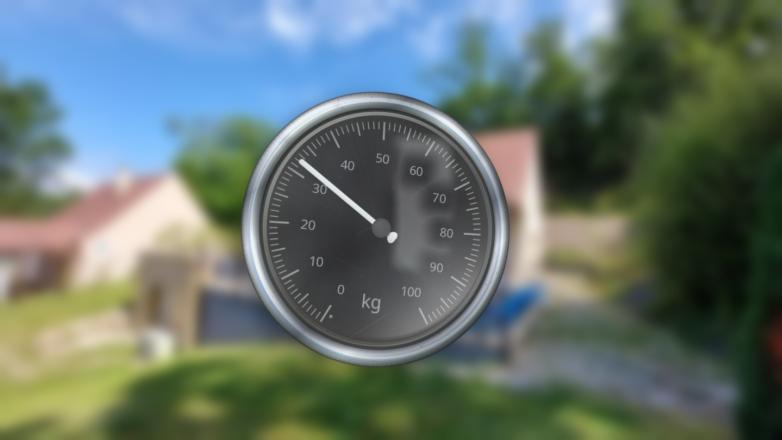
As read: 32kg
